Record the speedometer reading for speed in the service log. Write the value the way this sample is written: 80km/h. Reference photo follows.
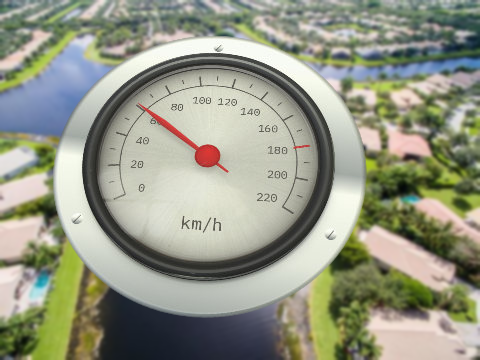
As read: 60km/h
